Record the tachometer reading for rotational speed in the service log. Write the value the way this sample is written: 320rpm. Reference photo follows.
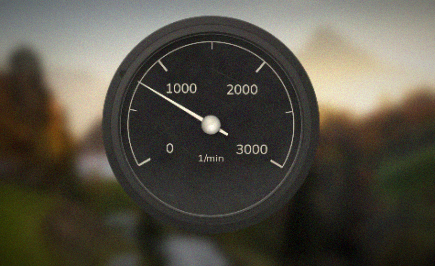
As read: 750rpm
